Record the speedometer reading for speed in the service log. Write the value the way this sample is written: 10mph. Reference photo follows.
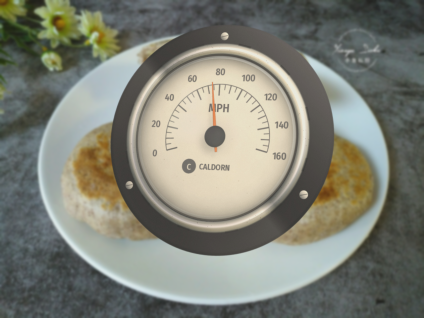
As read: 75mph
